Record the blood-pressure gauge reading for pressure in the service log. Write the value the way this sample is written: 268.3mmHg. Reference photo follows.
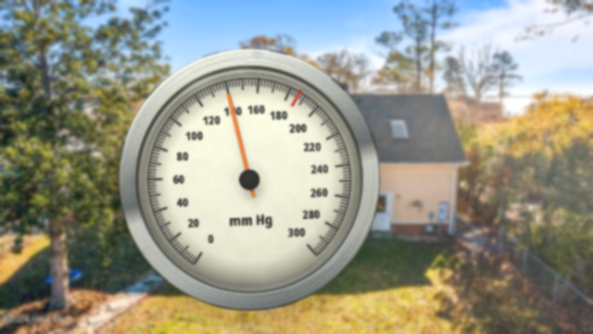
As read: 140mmHg
